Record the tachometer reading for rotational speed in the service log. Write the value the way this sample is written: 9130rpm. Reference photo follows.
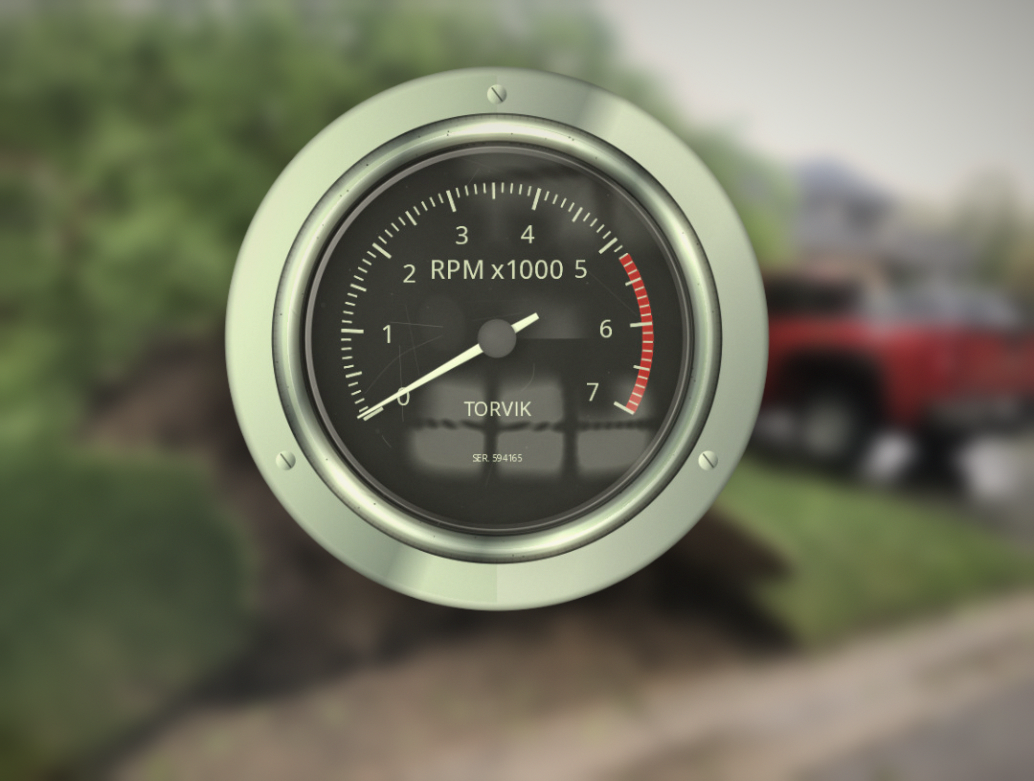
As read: 50rpm
